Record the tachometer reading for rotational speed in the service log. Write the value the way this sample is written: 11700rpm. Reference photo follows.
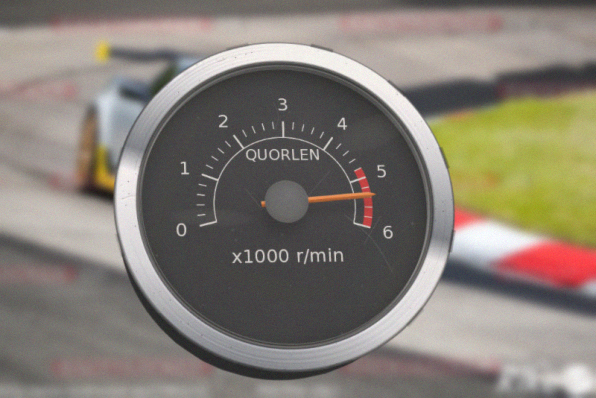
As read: 5400rpm
